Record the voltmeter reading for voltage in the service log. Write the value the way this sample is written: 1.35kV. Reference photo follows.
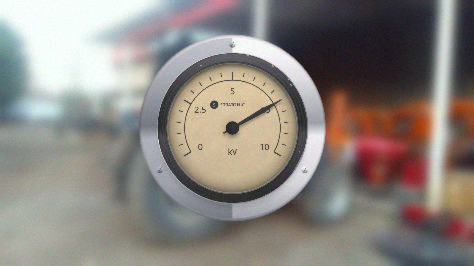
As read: 7.5kV
